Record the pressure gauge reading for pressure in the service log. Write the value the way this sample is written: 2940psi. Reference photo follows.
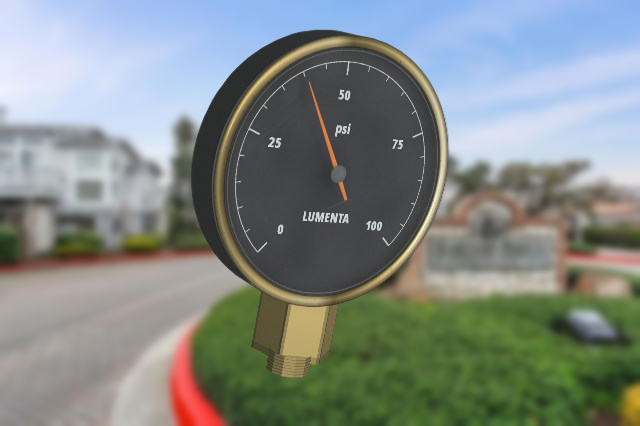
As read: 40psi
